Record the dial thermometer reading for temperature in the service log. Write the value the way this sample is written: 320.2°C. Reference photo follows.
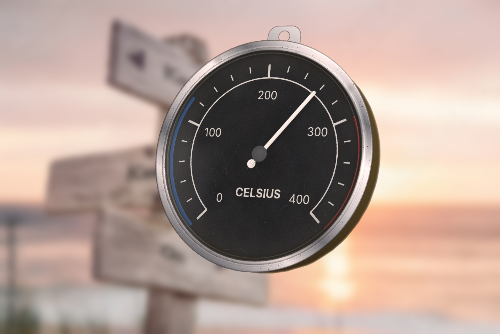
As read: 260°C
